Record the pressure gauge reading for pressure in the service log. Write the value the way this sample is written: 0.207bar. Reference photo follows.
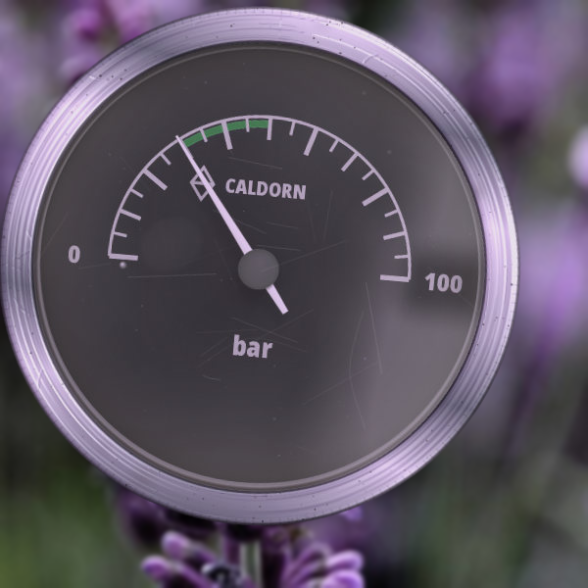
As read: 30bar
